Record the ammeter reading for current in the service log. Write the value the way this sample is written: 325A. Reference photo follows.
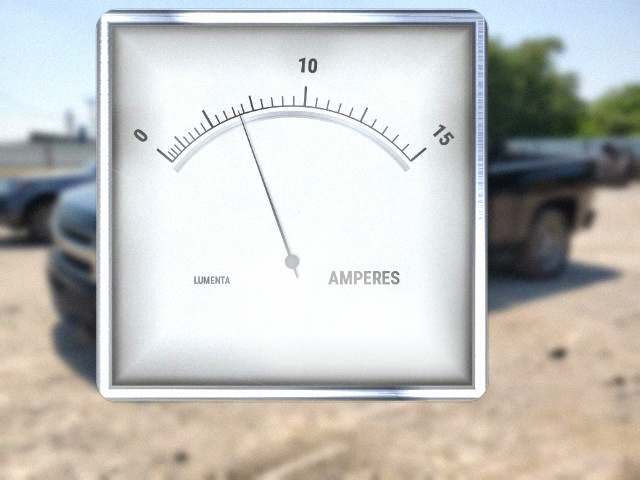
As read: 6.75A
